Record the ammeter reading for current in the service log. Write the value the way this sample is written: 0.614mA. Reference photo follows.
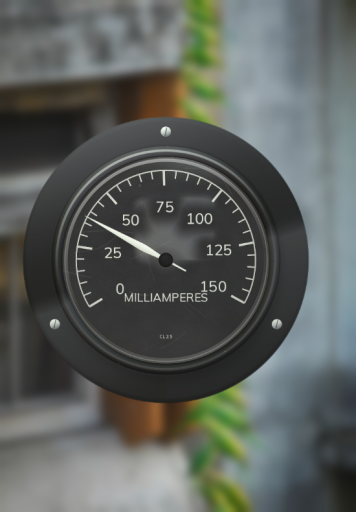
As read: 37.5mA
